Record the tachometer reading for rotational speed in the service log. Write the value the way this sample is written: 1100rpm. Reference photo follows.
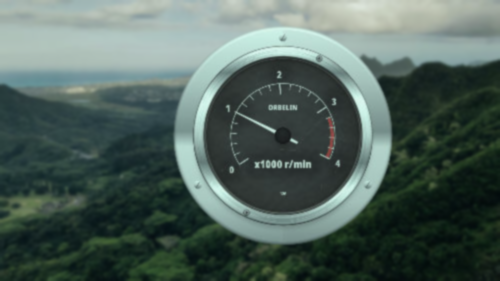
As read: 1000rpm
